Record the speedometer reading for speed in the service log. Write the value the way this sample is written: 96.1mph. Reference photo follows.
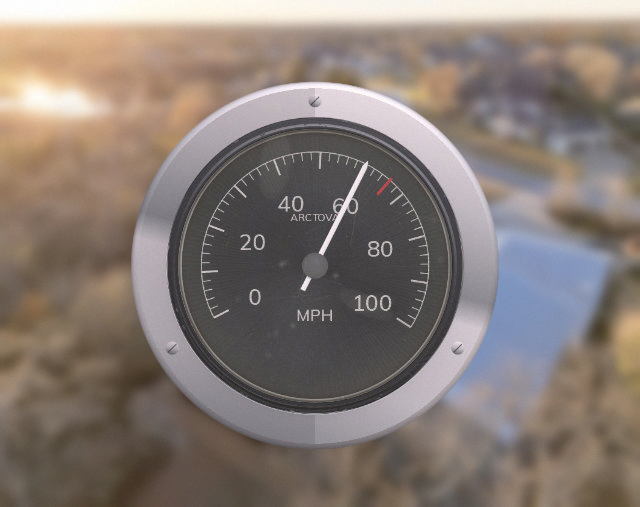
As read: 60mph
